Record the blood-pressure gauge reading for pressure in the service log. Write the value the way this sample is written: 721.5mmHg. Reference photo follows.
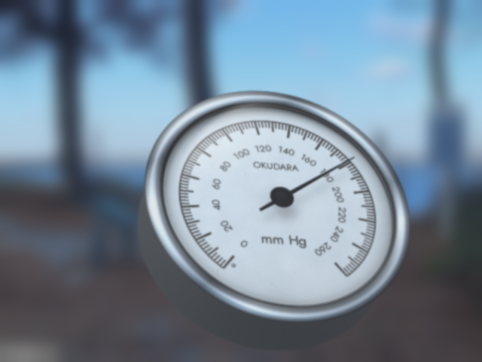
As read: 180mmHg
